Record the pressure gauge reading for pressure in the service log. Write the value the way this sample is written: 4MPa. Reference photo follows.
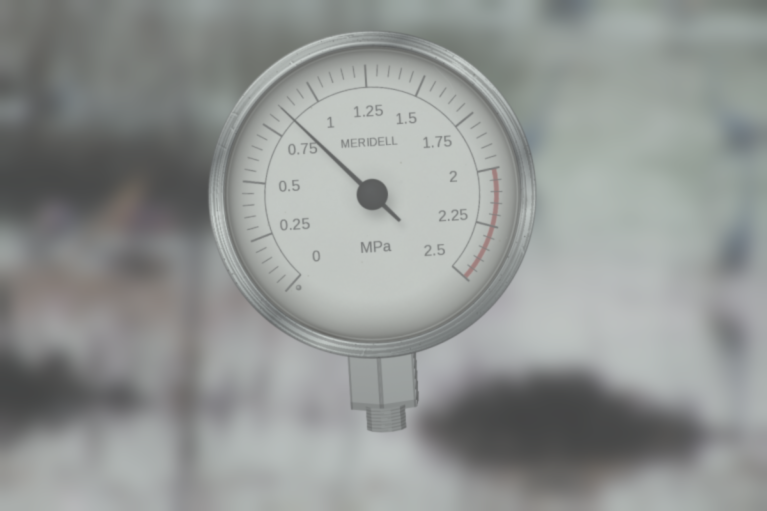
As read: 0.85MPa
